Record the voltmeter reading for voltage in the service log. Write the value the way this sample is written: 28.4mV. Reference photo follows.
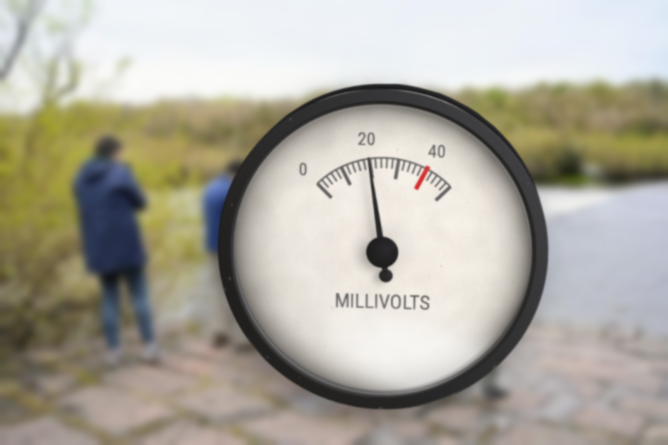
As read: 20mV
